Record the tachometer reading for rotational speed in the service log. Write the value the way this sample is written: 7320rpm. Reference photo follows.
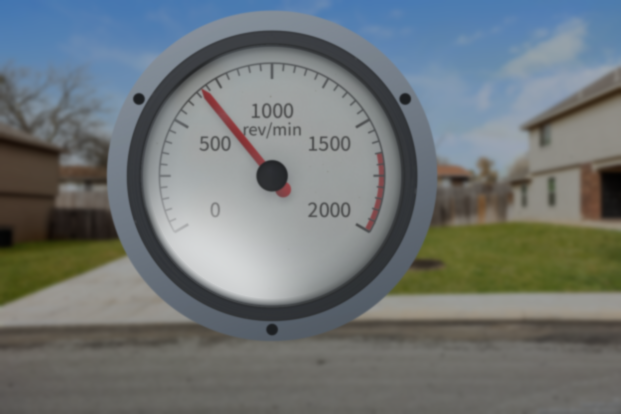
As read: 675rpm
